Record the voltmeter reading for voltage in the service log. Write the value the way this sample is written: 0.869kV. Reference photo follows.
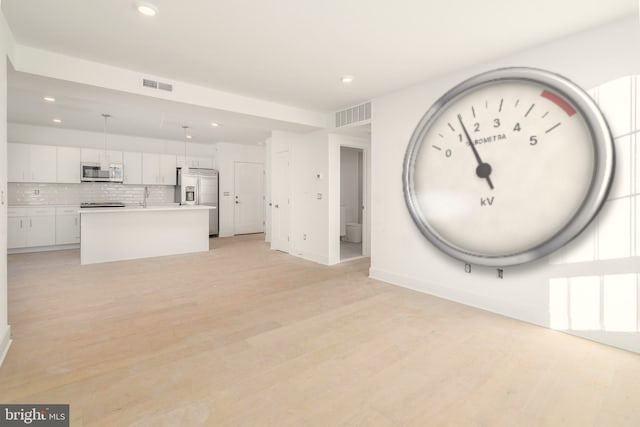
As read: 1.5kV
